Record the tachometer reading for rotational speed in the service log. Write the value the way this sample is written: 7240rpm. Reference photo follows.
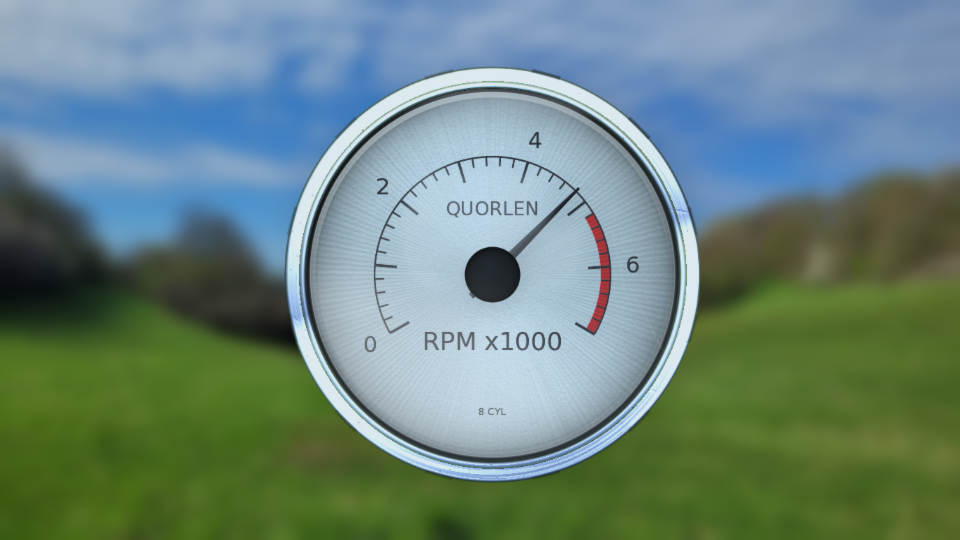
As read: 4800rpm
